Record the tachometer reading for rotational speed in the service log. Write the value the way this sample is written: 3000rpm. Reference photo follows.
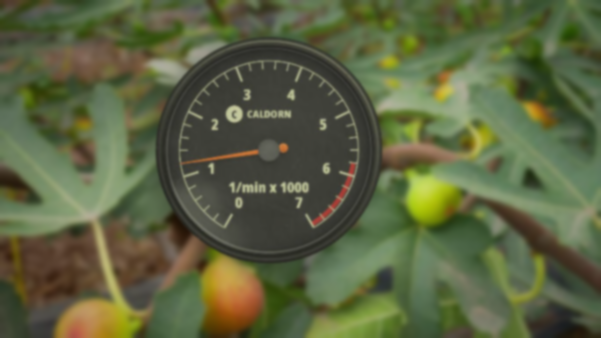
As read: 1200rpm
